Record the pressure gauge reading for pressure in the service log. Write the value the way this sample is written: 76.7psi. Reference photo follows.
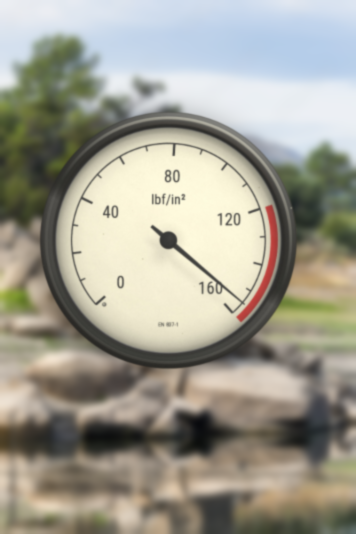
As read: 155psi
